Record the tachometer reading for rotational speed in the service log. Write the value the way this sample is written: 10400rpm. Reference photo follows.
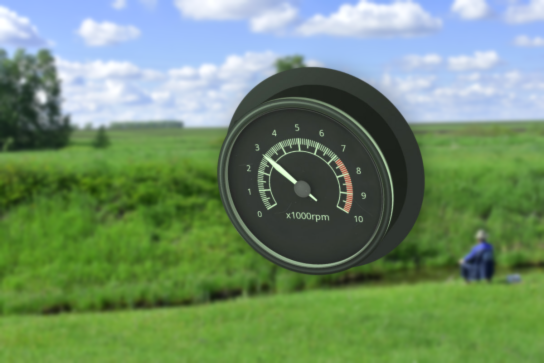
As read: 3000rpm
